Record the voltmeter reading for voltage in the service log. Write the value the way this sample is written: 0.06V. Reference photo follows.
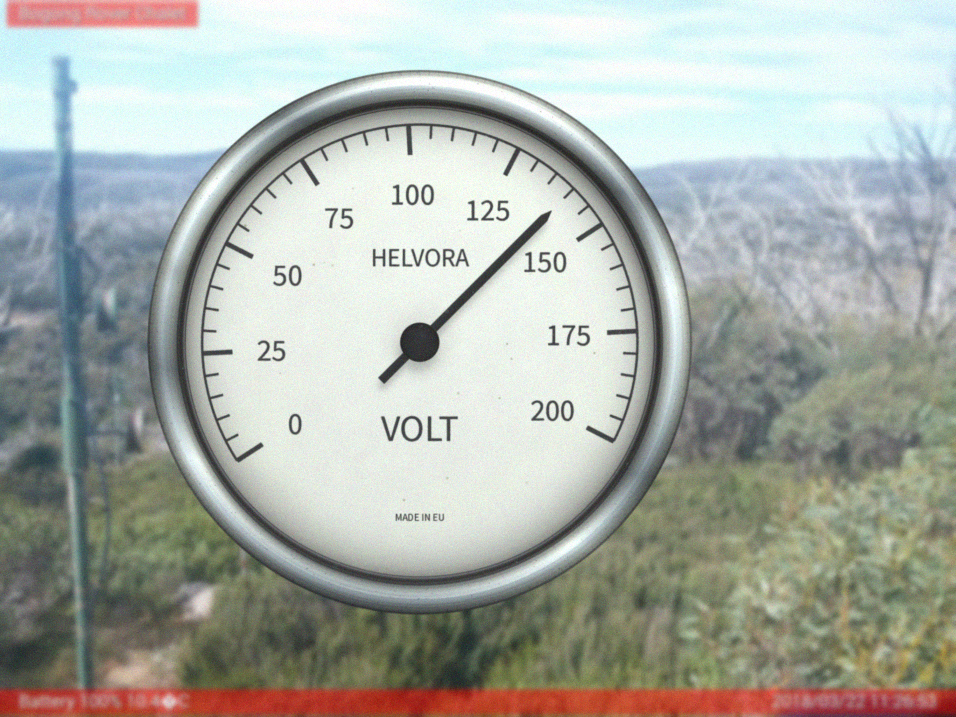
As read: 140V
